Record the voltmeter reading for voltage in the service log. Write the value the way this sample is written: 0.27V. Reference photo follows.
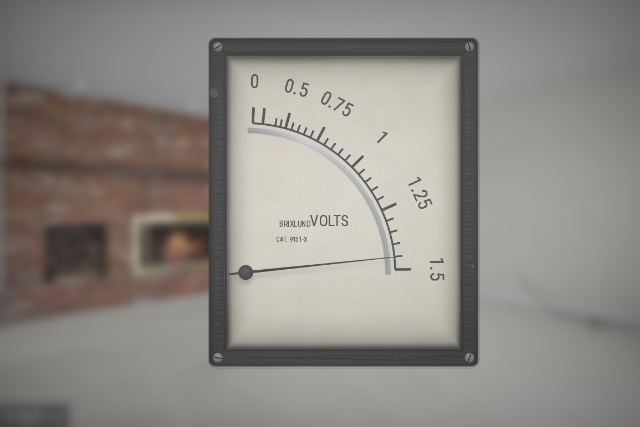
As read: 1.45V
